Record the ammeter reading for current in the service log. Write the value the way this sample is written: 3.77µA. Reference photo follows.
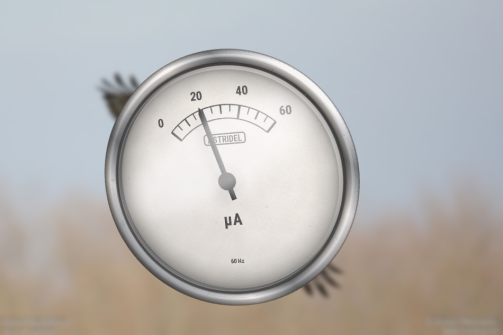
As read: 20µA
